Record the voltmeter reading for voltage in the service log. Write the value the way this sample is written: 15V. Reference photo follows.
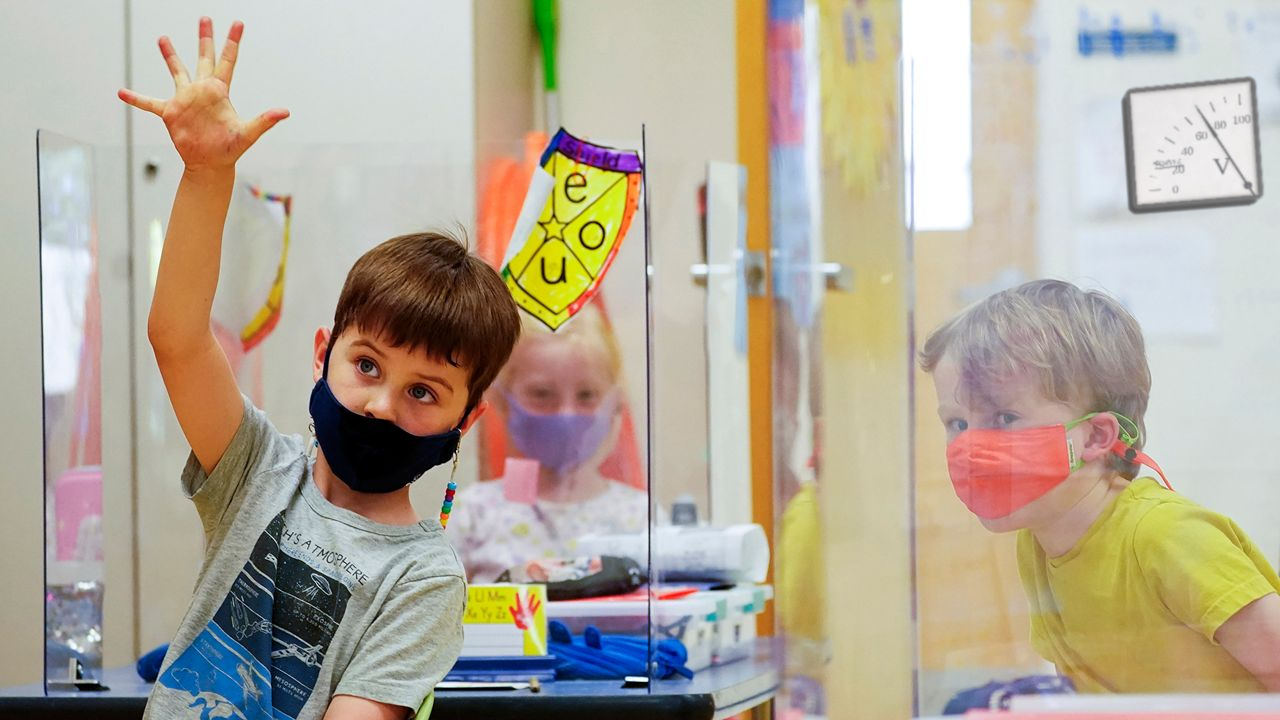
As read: 70V
